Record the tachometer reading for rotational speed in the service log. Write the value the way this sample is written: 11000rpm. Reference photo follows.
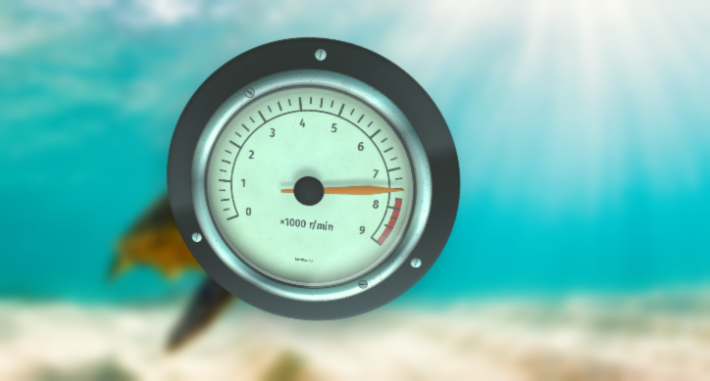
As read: 7500rpm
